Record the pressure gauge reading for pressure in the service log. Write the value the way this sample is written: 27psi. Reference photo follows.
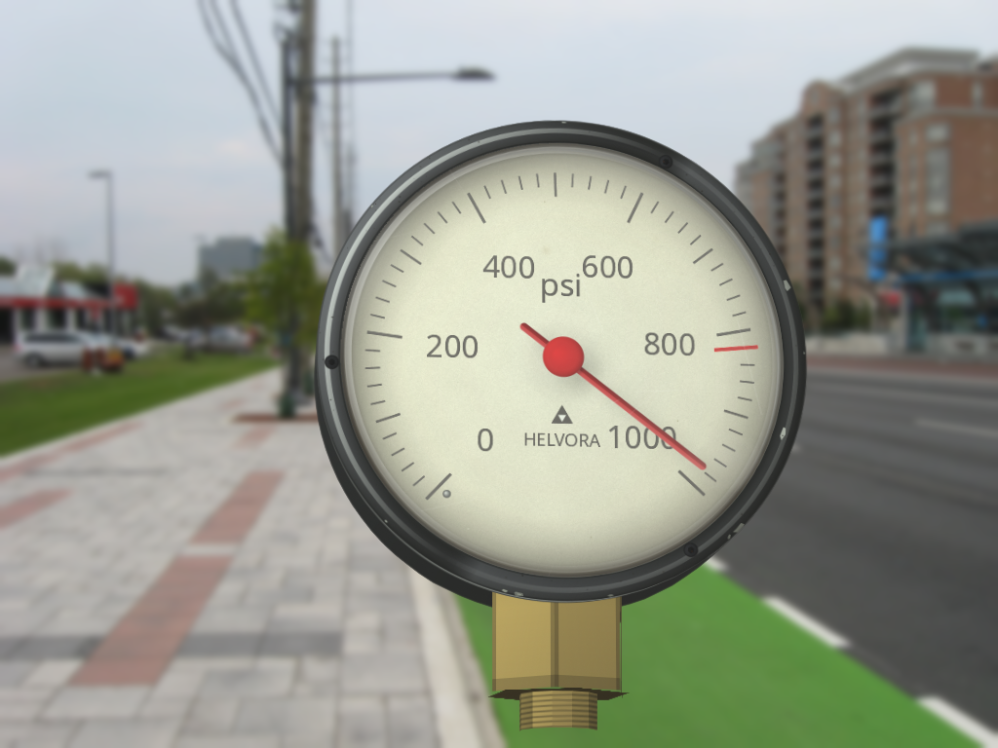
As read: 980psi
